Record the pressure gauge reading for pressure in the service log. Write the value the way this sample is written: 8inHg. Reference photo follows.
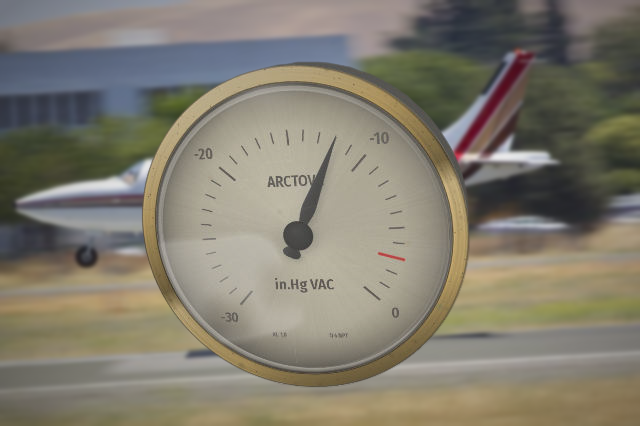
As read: -12inHg
